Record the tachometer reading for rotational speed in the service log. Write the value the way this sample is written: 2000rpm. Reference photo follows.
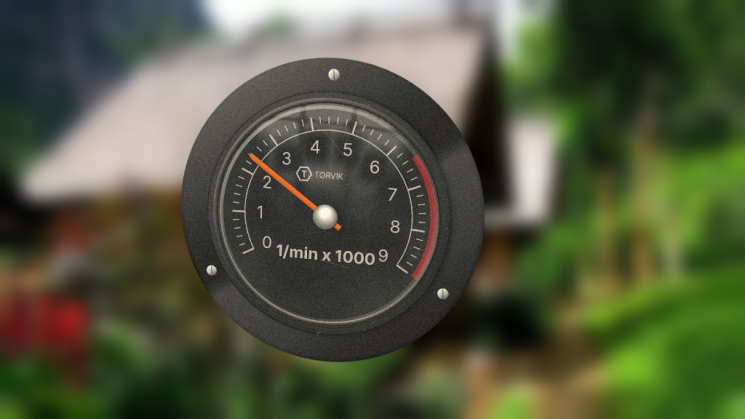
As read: 2400rpm
